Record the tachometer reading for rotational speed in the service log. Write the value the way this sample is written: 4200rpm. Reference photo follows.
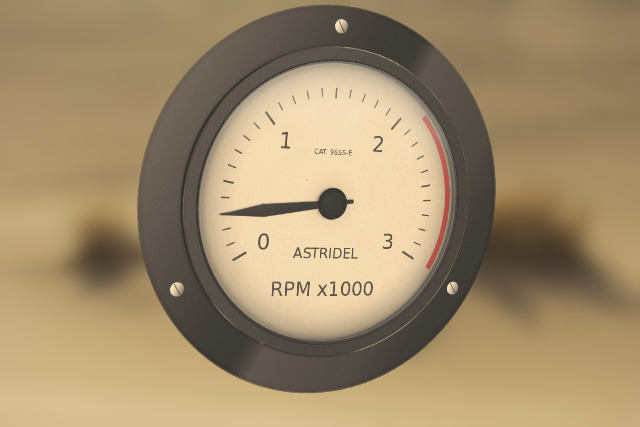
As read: 300rpm
